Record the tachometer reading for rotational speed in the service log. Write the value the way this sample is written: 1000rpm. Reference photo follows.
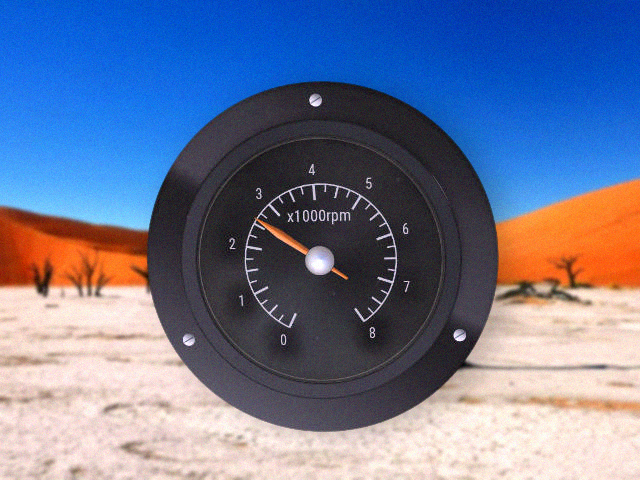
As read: 2625rpm
